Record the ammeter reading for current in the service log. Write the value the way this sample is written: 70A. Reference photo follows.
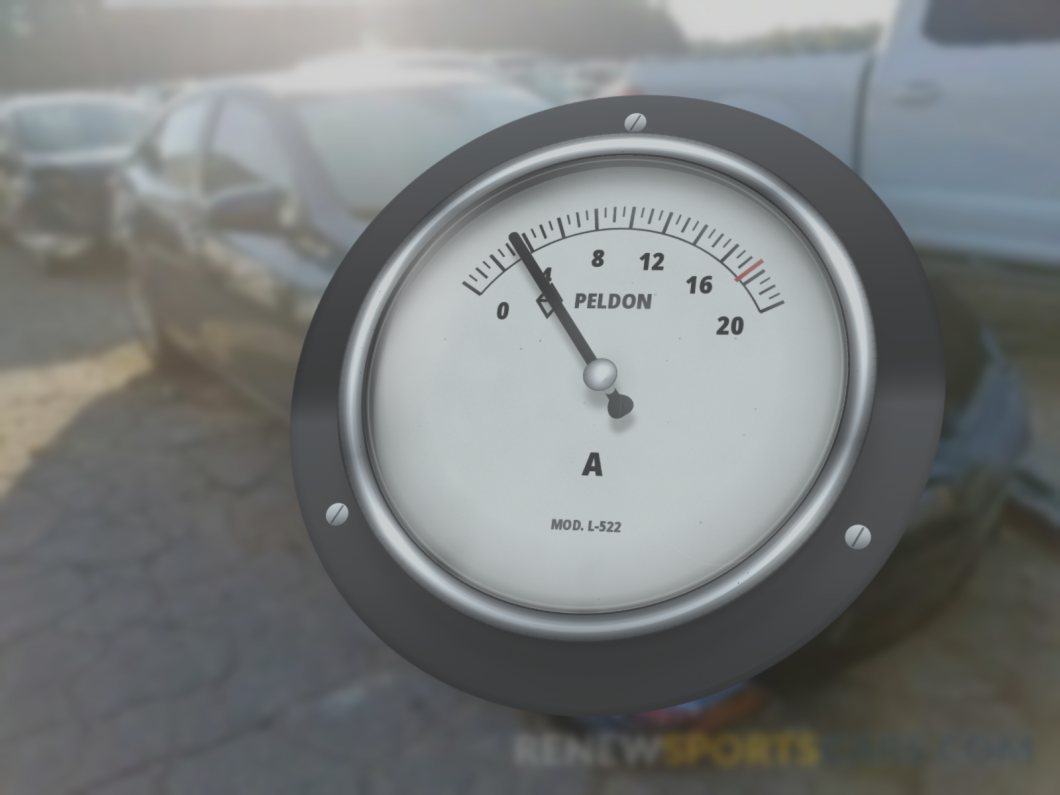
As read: 3.5A
